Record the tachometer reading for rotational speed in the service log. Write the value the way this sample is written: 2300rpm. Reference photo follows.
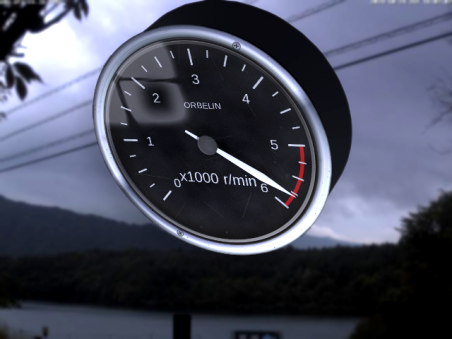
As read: 5750rpm
